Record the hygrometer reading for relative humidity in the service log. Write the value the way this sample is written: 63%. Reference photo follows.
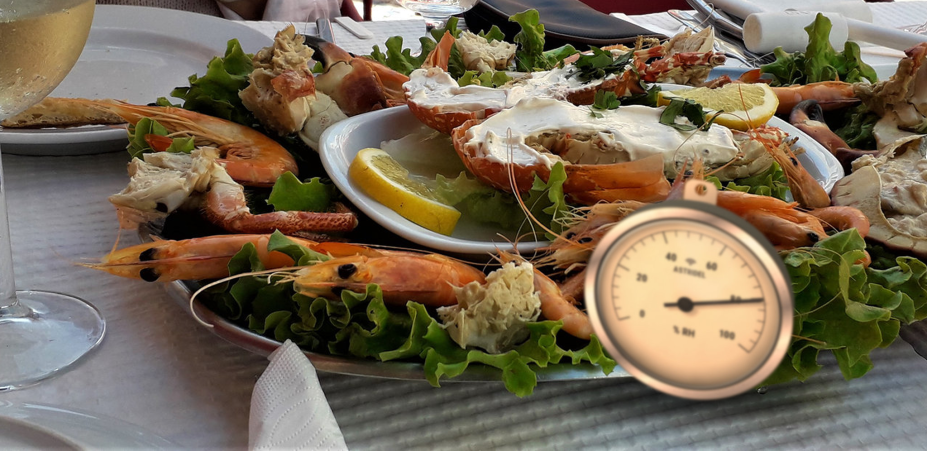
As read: 80%
